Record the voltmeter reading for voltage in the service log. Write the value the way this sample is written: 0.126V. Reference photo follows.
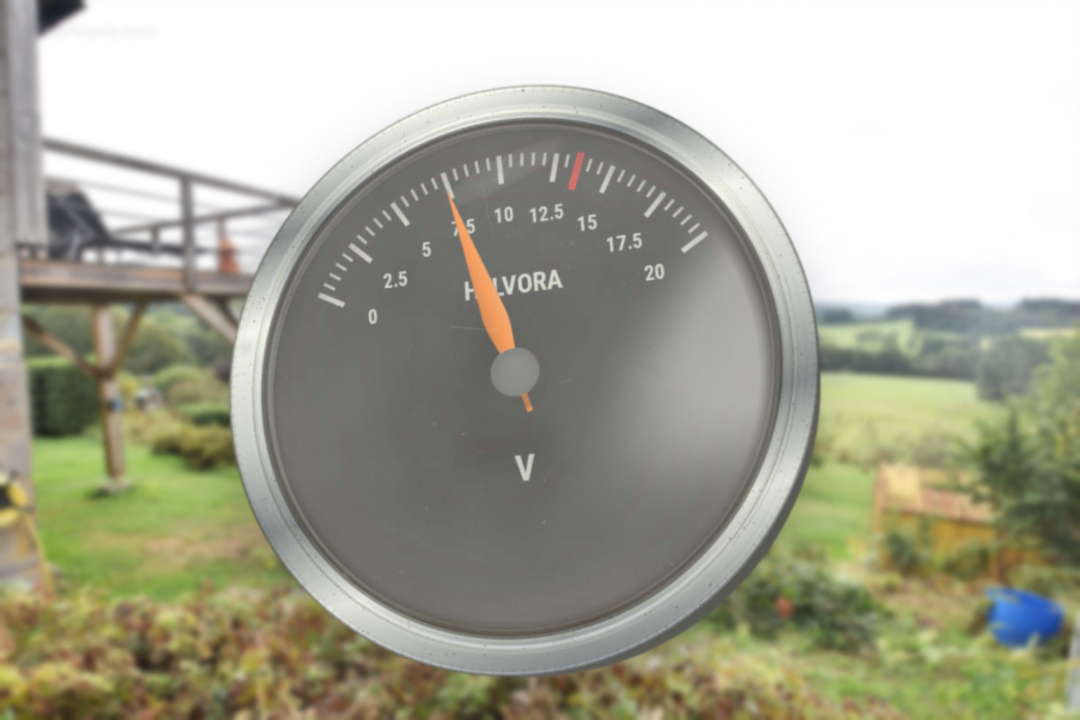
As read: 7.5V
